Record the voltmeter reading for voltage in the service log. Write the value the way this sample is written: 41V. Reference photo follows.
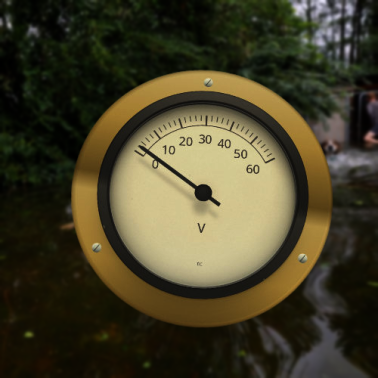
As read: 2V
